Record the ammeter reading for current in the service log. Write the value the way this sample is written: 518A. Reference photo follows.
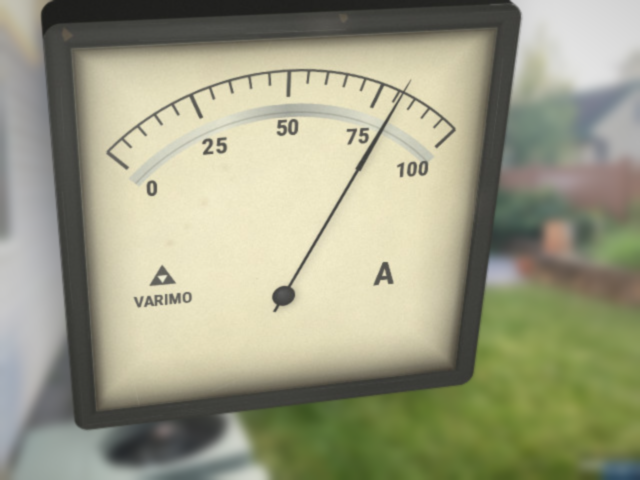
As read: 80A
